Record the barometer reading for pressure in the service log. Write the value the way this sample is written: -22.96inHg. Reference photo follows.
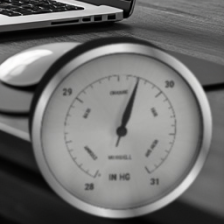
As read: 29.7inHg
